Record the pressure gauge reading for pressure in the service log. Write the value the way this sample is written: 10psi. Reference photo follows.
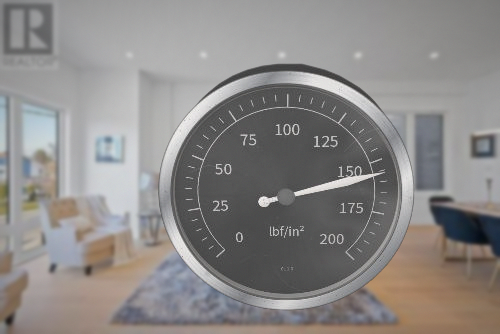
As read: 155psi
